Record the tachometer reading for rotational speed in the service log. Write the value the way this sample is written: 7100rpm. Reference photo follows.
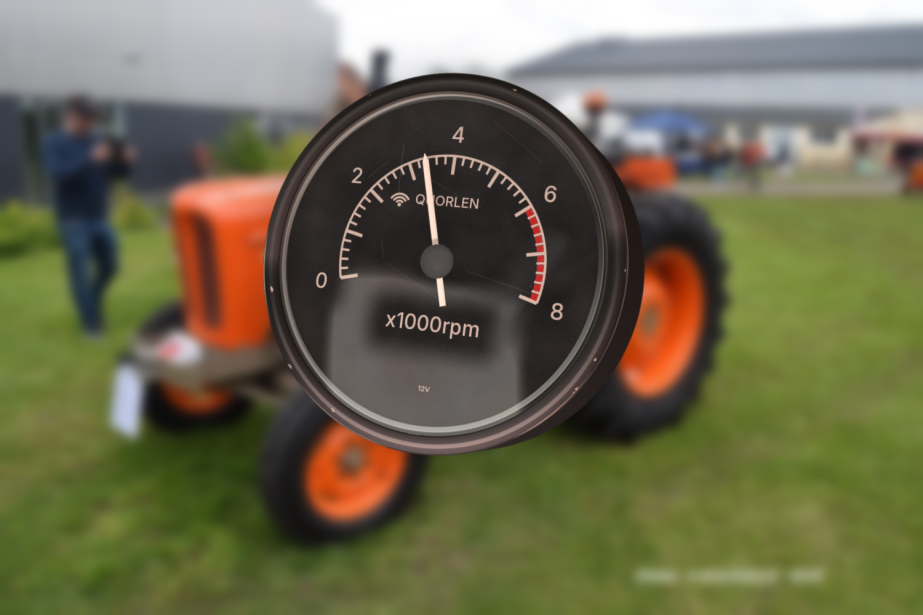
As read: 3400rpm
